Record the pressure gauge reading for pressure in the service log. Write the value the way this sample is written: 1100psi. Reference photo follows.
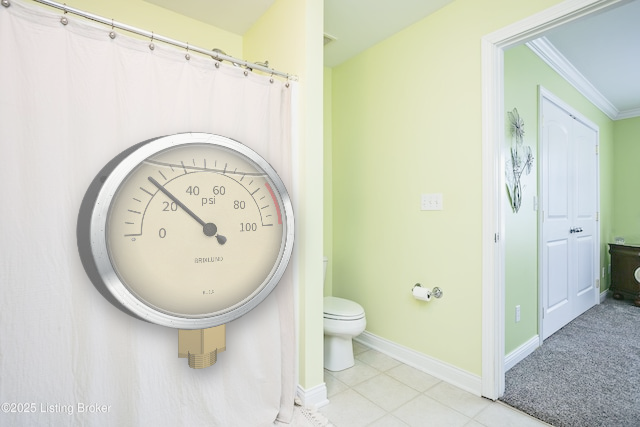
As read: 25psi
